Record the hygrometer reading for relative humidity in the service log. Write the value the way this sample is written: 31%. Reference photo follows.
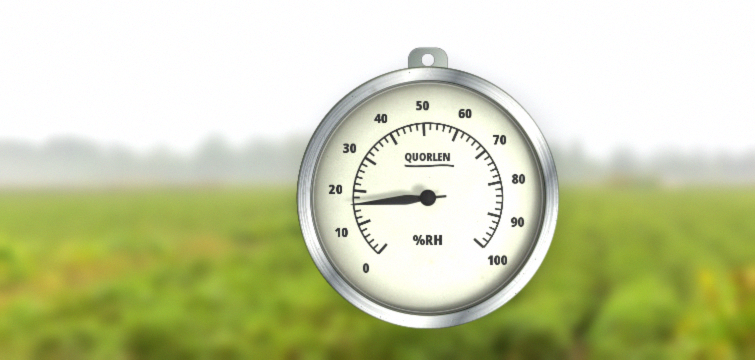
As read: 16%
